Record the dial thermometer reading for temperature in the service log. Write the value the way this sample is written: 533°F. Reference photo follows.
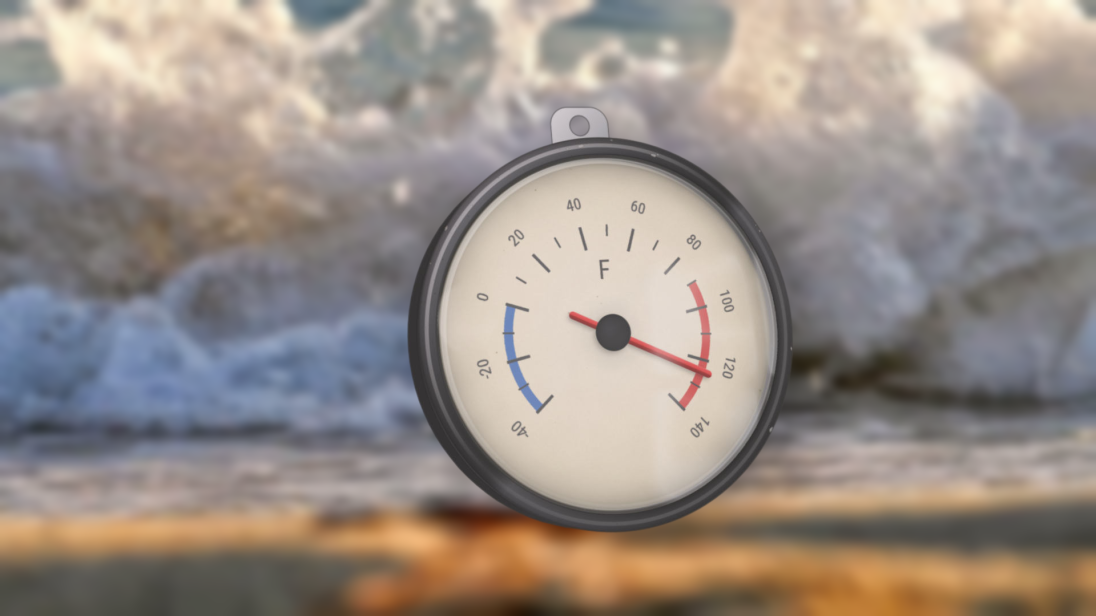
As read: 125°F
